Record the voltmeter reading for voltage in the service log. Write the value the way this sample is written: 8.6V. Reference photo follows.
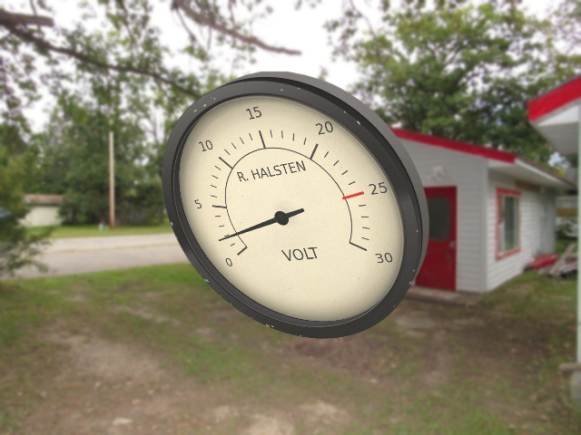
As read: 2V
